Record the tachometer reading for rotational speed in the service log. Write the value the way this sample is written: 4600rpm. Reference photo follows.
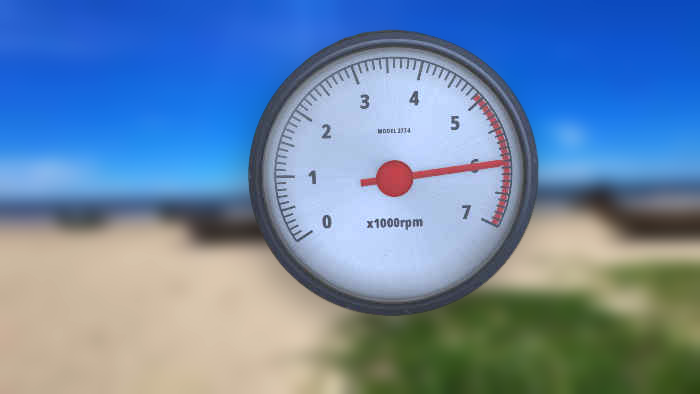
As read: 6000rpm
